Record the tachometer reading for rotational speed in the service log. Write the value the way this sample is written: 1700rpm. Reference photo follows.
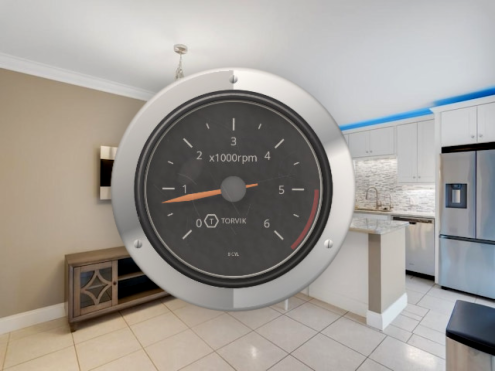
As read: 750rpm
